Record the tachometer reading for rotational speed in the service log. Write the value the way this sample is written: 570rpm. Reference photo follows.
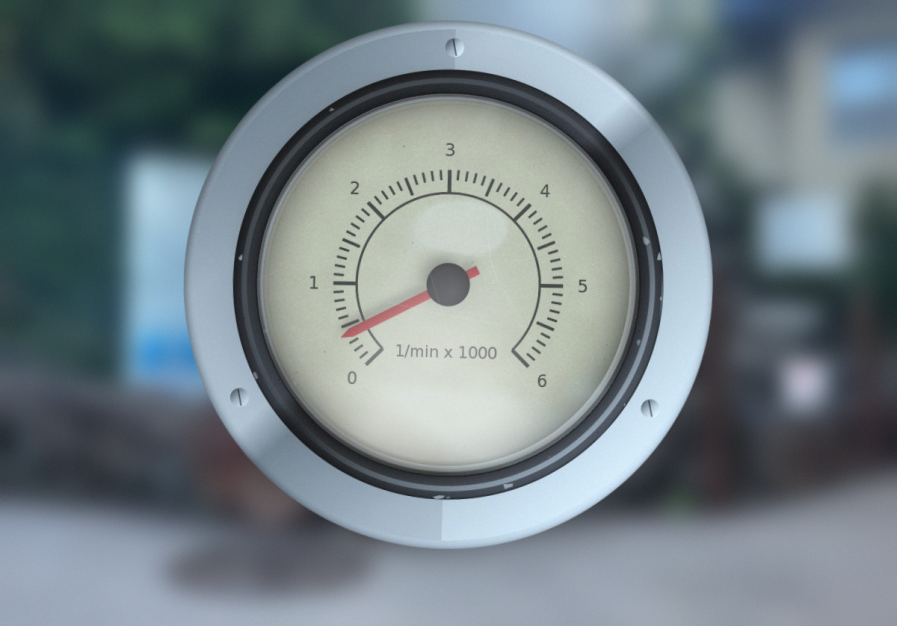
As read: 400rpm
